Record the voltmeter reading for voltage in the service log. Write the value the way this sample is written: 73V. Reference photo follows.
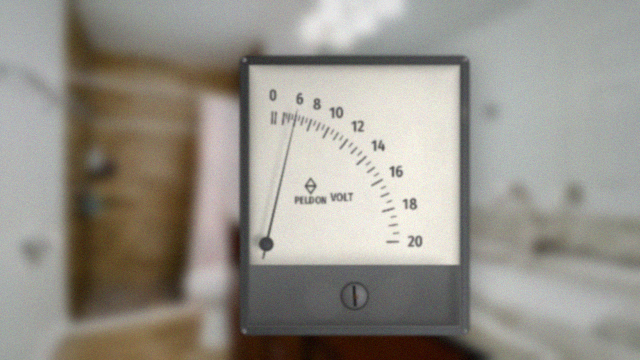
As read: 6V
